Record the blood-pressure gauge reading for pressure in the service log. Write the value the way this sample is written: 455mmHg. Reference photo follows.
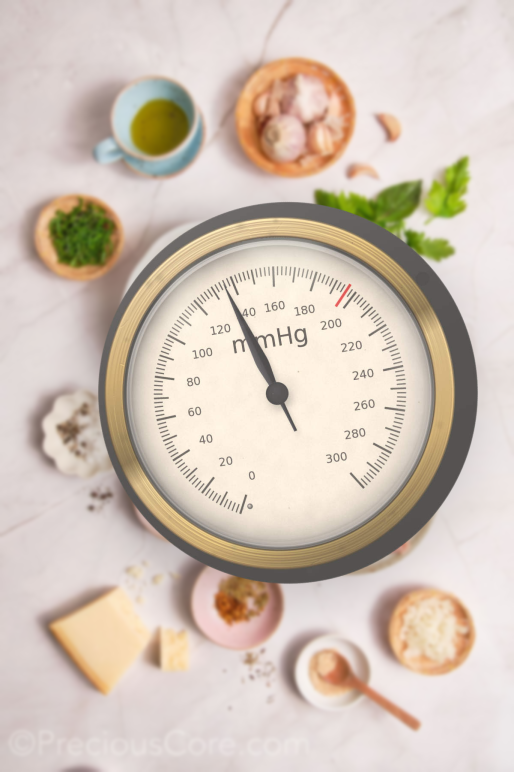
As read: 136mmHg
